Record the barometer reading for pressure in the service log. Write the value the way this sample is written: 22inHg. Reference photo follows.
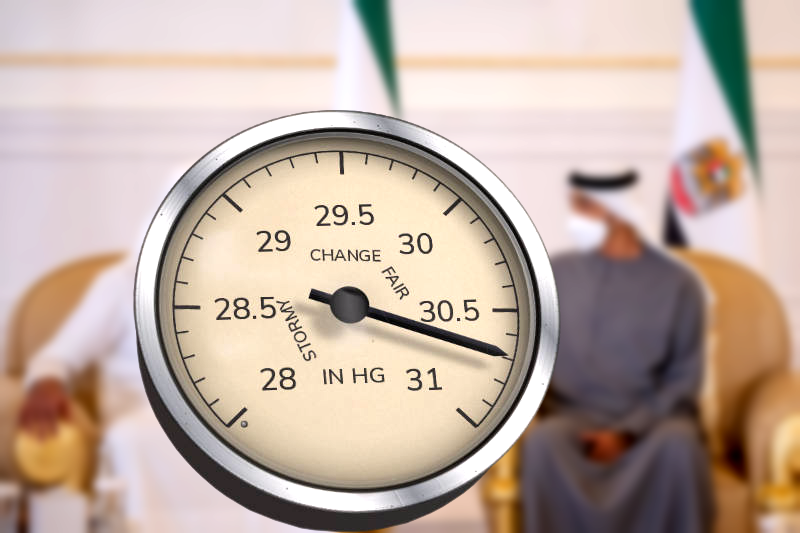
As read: 30.7inHg
